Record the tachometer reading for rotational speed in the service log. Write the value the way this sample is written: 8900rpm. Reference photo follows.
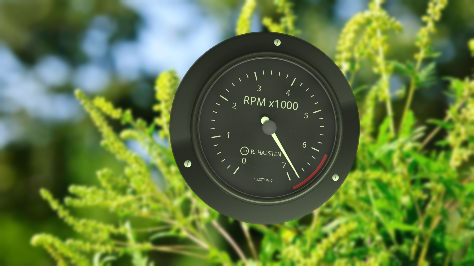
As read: 6800rpm
